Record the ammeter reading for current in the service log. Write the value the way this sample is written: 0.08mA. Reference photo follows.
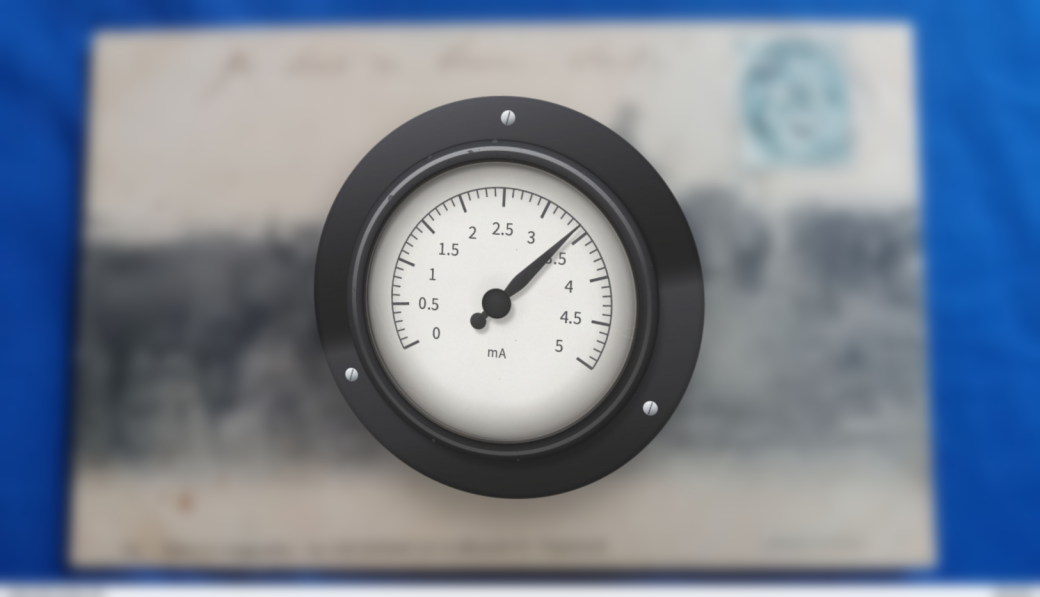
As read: 3.4mA
